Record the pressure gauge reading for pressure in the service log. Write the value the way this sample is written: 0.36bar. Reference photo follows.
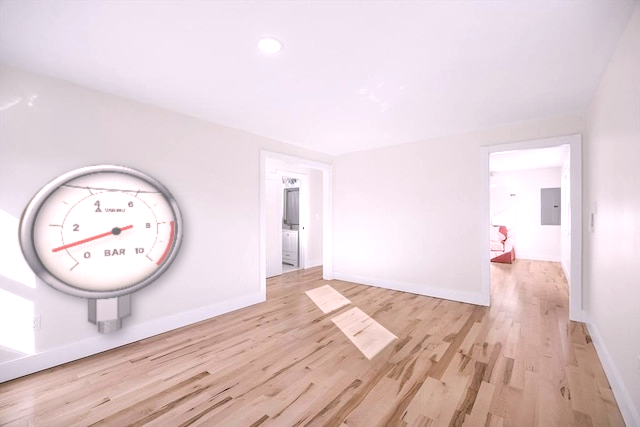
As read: 1bar
